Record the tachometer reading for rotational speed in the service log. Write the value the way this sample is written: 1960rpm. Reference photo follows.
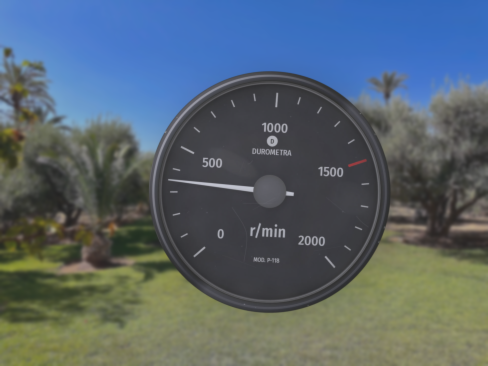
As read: 350rpm
